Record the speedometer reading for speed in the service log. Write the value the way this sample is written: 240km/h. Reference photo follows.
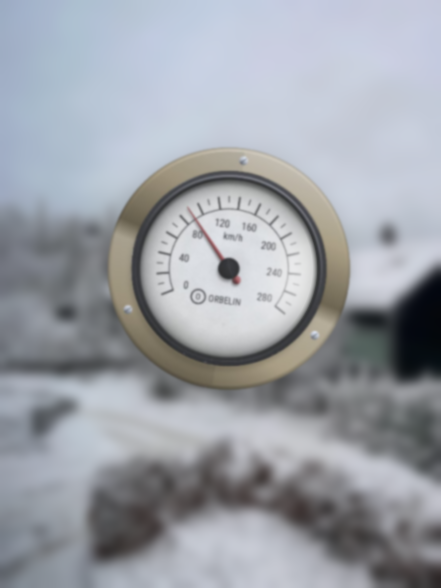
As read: 90km/h
